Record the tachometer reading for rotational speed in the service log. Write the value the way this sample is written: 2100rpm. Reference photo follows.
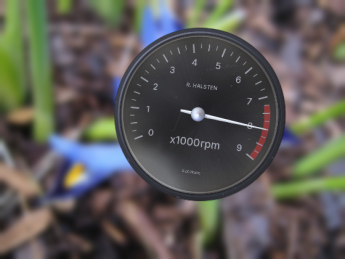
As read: 8000rpm
